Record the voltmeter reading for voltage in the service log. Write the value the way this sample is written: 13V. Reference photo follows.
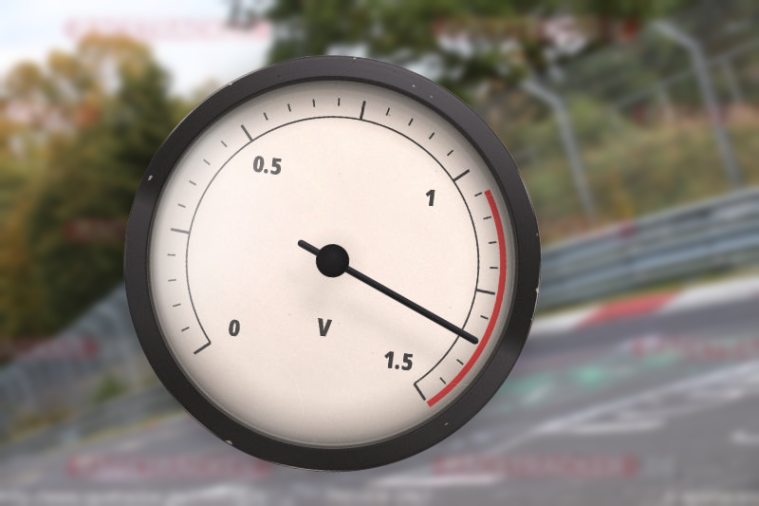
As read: 1.35V
